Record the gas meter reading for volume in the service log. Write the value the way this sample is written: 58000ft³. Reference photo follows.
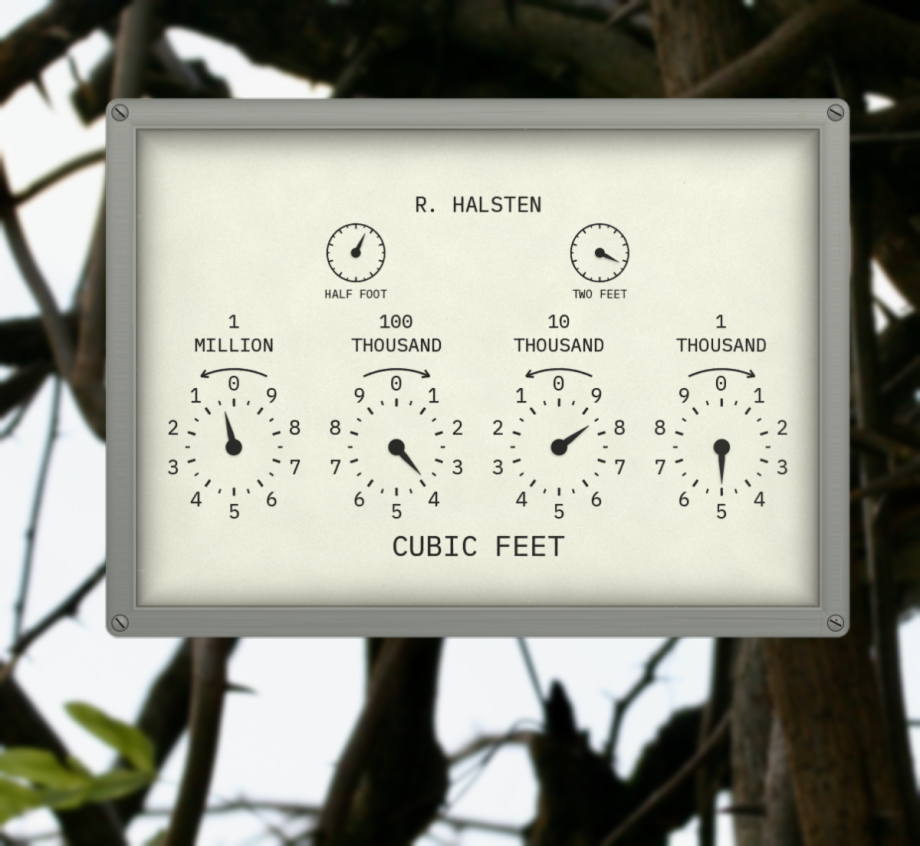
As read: 38500ft³
